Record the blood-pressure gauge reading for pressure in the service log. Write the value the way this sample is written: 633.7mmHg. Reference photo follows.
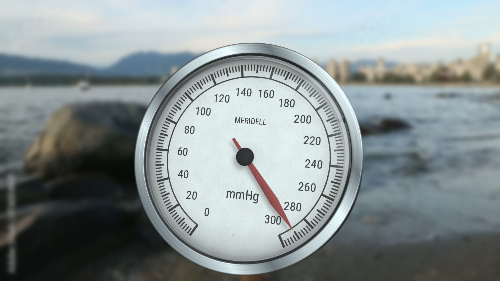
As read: 290mmHg
